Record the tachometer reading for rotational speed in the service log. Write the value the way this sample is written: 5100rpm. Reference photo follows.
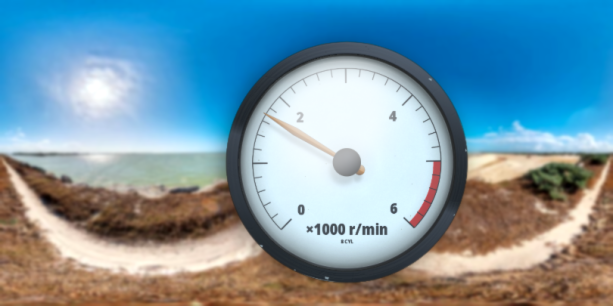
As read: 1700rpm
